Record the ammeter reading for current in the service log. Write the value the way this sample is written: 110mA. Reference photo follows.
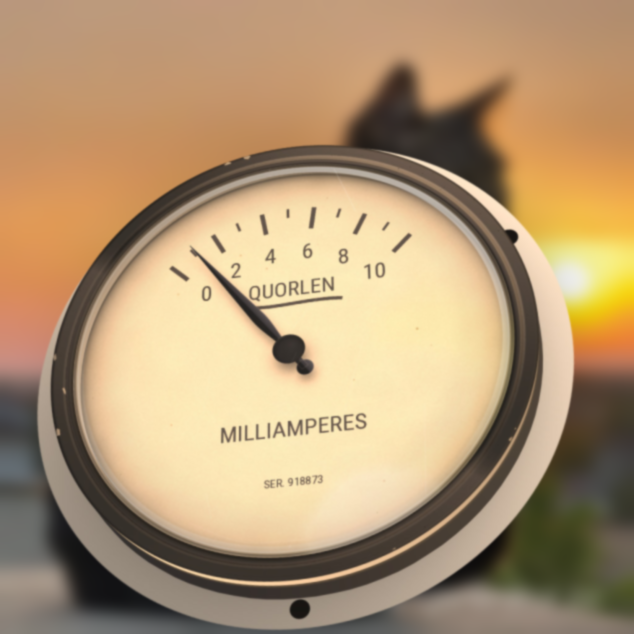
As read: 1mA
